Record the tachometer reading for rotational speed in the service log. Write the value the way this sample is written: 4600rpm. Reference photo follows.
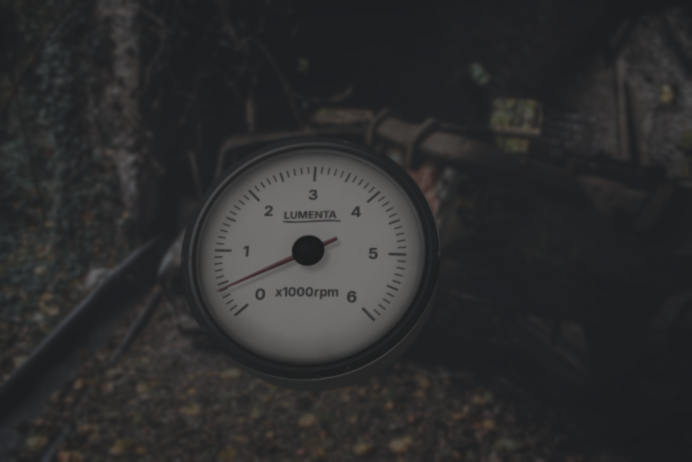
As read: 400rpm
